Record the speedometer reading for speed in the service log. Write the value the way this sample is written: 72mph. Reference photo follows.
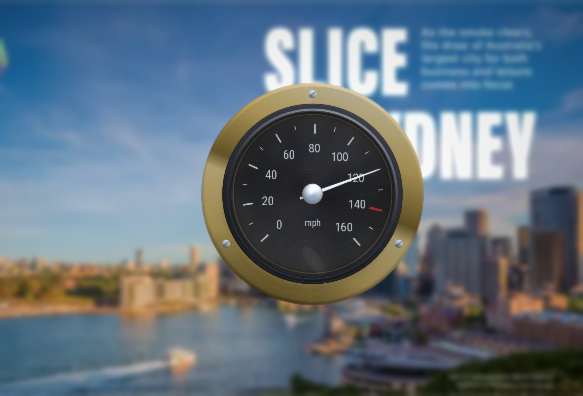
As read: 120mph
